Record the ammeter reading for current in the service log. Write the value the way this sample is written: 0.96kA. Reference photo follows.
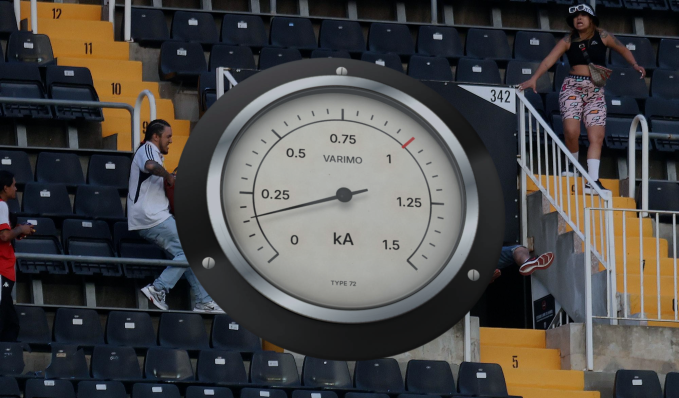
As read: 0.15kA
